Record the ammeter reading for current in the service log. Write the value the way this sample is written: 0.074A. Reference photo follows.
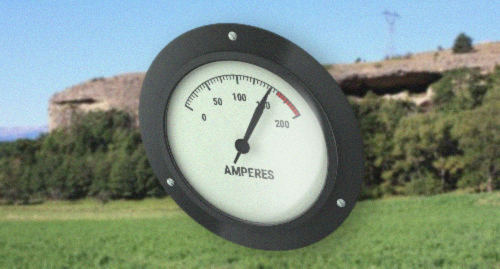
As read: 150A
